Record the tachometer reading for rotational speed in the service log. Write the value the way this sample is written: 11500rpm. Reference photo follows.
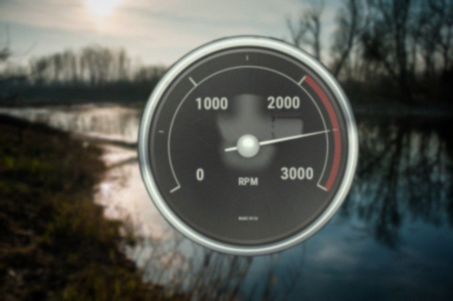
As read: 2500rpm
